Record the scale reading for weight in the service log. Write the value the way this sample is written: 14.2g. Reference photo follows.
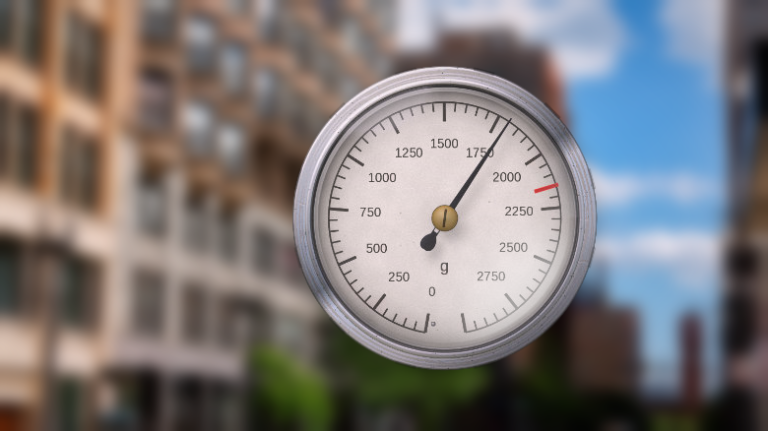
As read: 1800g
